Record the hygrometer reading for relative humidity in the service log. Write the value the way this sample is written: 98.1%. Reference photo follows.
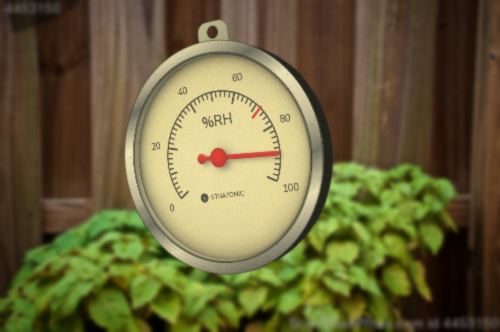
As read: 90%
